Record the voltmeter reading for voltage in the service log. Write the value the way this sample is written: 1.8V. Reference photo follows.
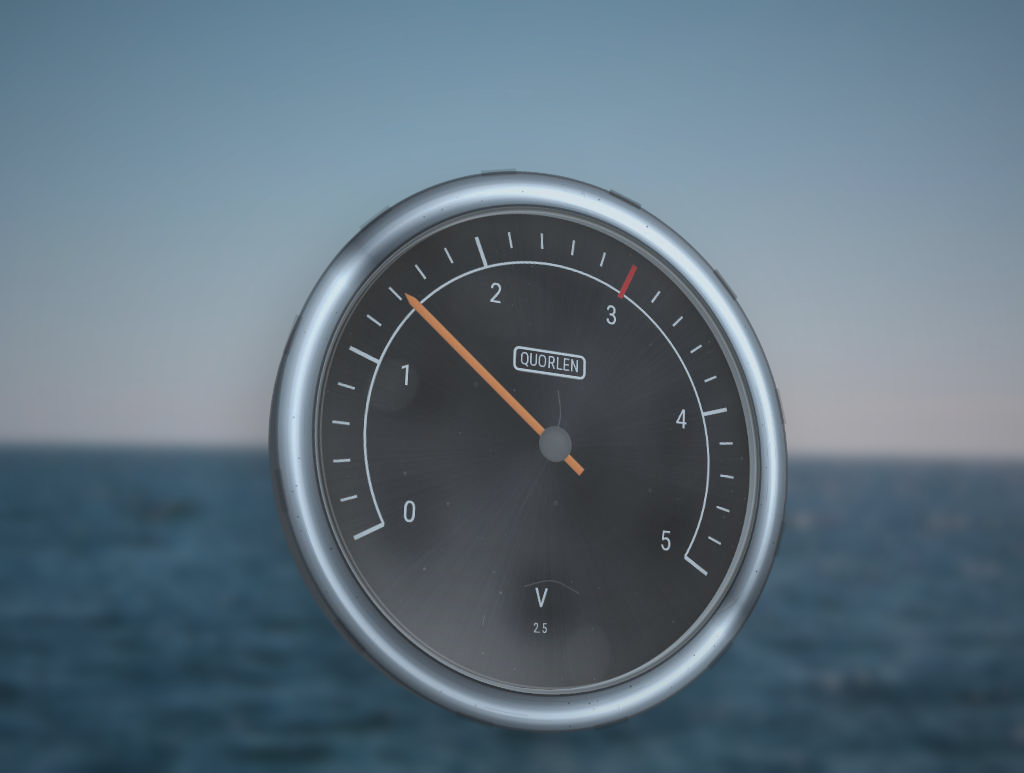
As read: 1.4V
